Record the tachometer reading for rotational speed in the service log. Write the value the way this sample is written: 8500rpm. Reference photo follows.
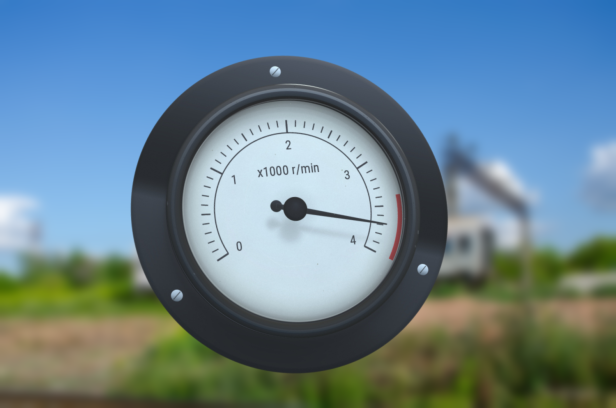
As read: 3700rpm
